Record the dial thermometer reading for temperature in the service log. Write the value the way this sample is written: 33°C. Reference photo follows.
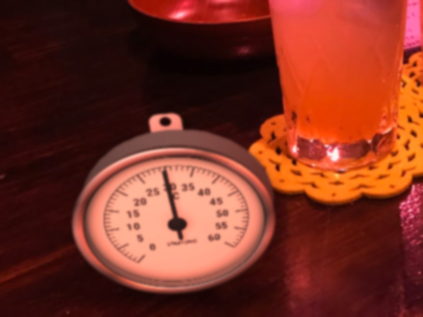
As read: 30°C
